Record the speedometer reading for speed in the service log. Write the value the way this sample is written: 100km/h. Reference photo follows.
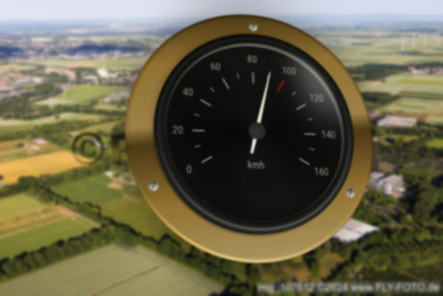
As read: 90km/h
